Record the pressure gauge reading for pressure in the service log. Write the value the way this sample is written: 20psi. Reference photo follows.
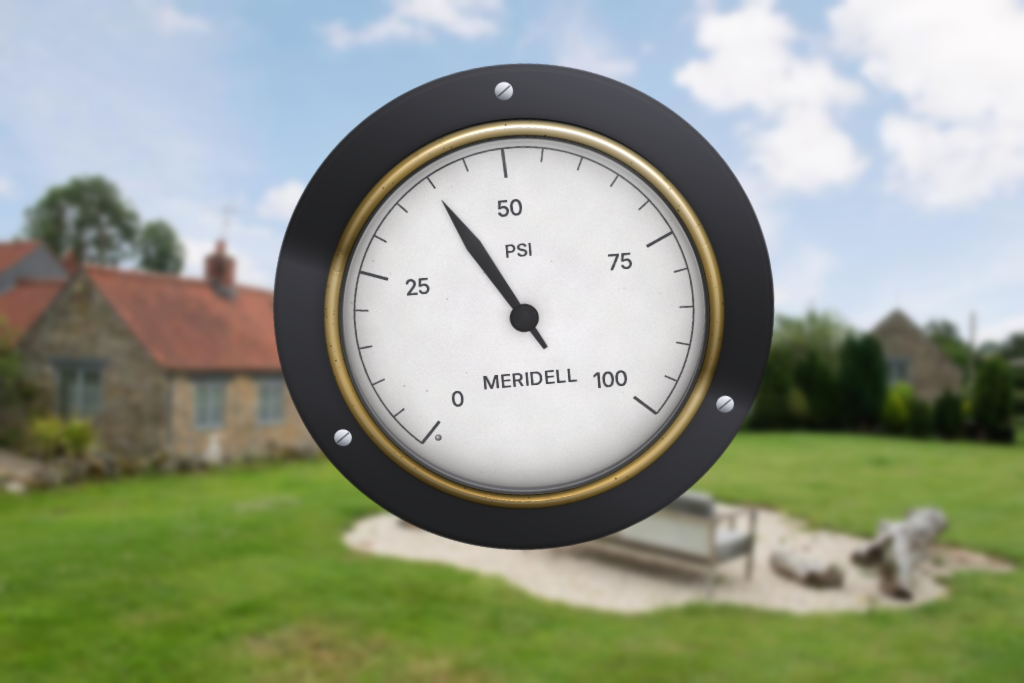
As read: 40psi
